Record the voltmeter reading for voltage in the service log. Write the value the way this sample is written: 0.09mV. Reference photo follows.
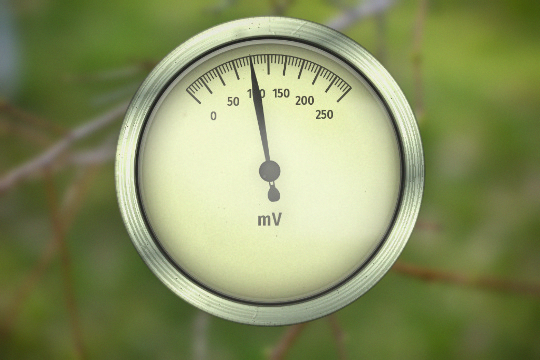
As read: 100mV
